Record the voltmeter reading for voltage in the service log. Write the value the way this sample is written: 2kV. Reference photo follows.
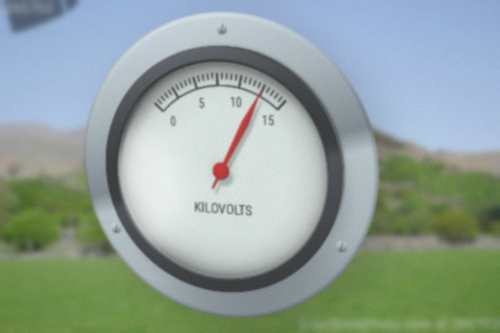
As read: 12.5kV
